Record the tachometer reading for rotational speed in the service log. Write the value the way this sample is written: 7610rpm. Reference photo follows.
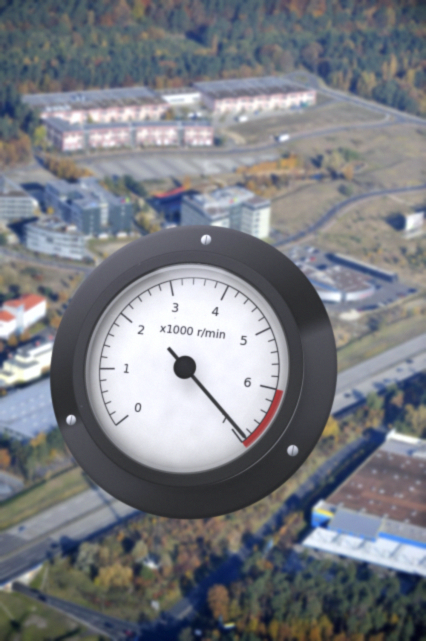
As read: 6900rpm
